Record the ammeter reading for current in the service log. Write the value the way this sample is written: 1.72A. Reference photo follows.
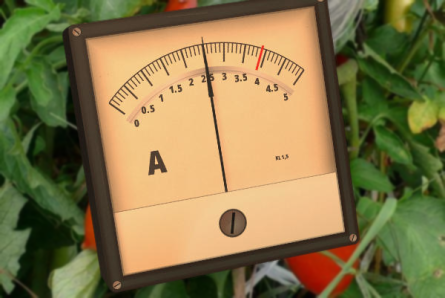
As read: 2.5A
